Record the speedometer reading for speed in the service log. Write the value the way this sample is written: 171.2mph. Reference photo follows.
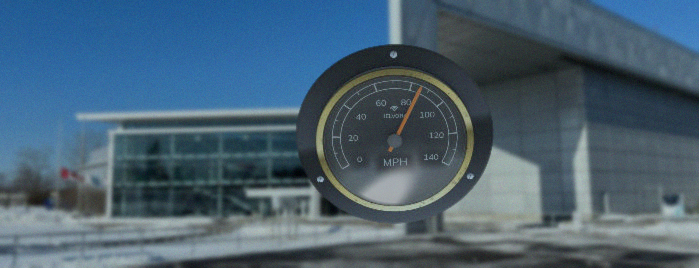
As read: 85mph
